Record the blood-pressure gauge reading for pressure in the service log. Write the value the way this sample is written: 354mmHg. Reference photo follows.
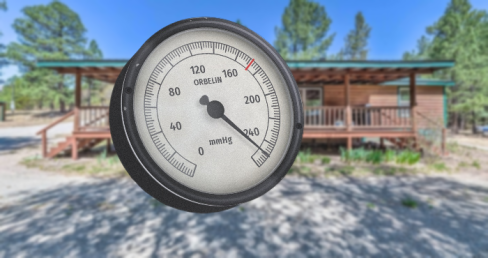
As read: 250mmHg
